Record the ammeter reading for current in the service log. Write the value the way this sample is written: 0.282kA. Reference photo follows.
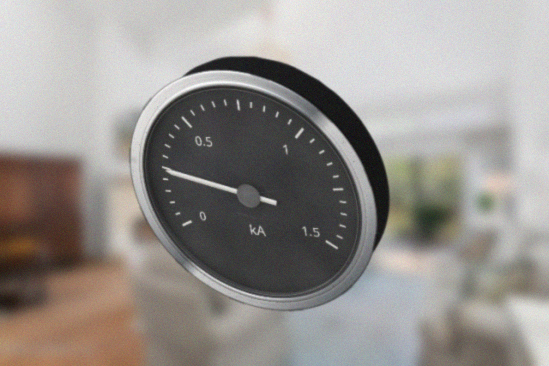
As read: 0.25kA
